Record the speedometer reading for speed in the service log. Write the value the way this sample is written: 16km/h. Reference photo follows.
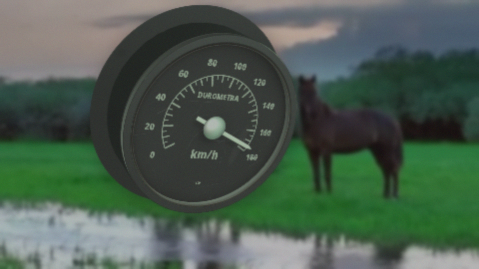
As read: 175km/h
